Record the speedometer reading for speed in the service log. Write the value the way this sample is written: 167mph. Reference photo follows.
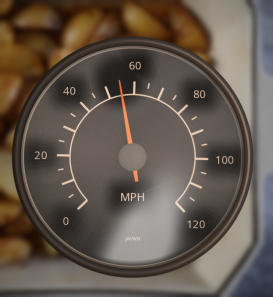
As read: 55mph
